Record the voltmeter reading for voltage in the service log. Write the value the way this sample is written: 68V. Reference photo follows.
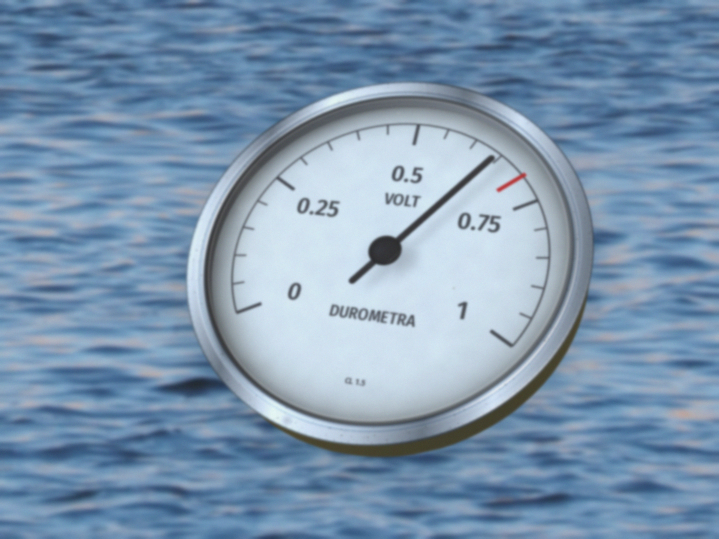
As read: 0.65V
